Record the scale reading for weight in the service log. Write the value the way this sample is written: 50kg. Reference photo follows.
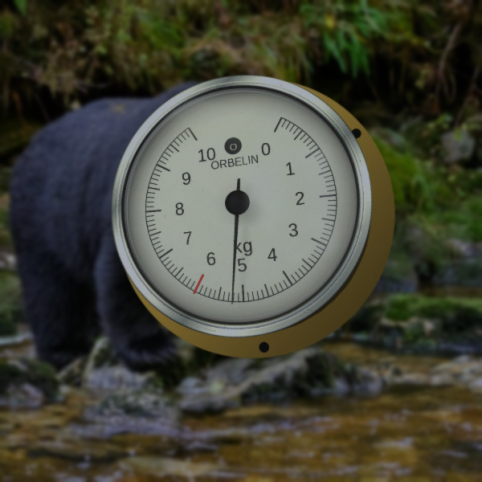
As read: 5.2kg
